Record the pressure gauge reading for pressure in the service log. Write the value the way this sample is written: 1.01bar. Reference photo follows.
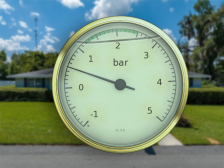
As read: 0.5bar
